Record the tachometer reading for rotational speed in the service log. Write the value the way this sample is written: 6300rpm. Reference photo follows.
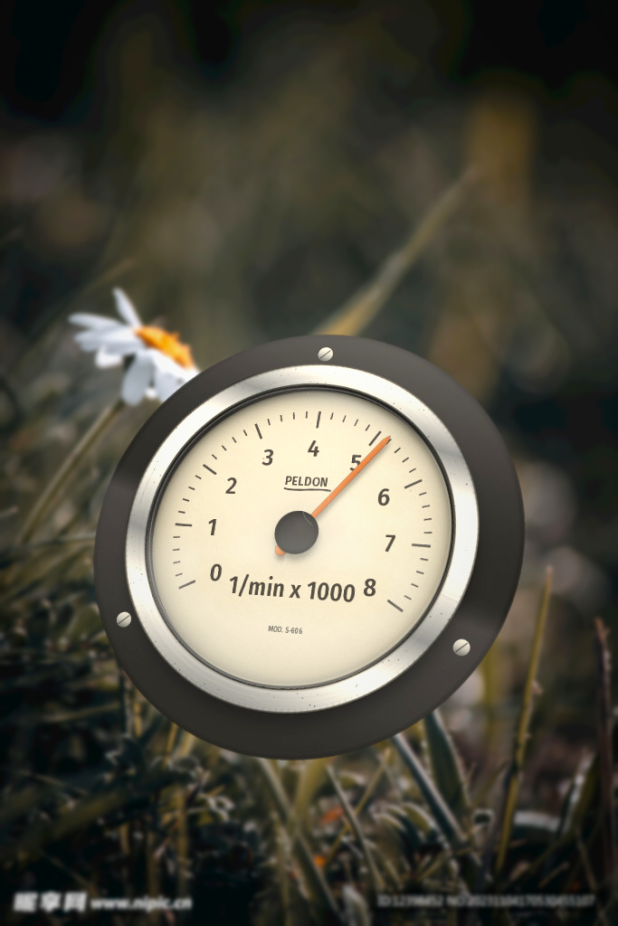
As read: 5200rpm
